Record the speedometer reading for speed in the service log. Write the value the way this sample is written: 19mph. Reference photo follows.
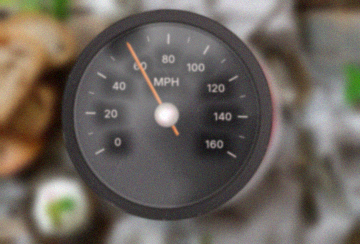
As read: 60mph
